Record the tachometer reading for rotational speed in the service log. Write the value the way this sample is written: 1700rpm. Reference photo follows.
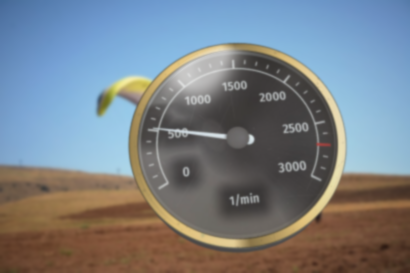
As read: 500rpm
